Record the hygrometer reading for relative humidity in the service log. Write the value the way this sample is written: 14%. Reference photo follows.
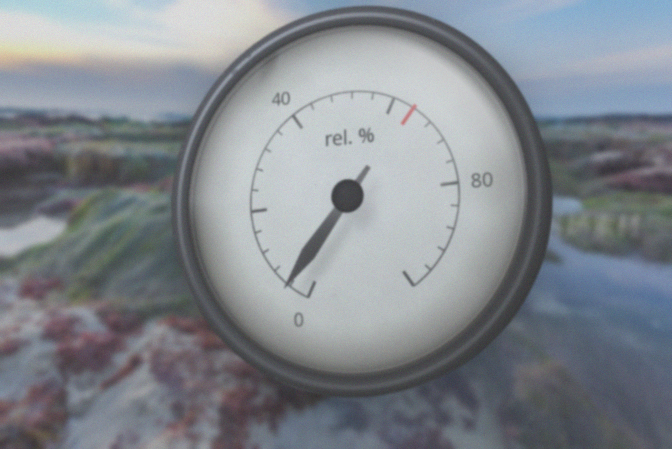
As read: 4%
